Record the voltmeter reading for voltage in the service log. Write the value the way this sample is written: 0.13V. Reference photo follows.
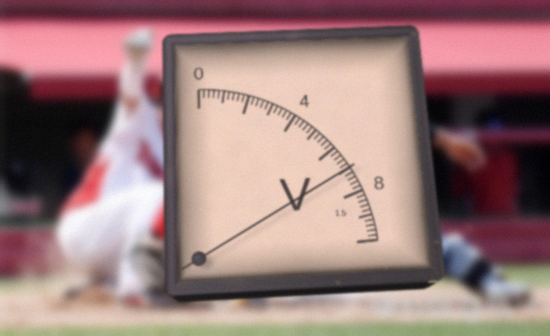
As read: 7V
